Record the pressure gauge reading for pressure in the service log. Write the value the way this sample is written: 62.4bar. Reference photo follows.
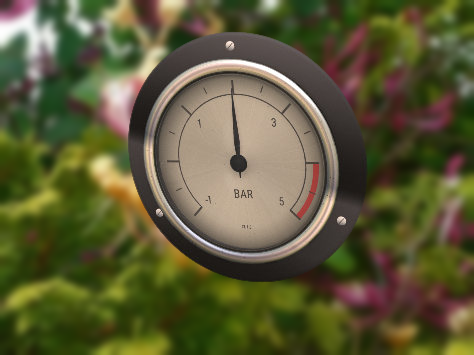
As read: 2bar
